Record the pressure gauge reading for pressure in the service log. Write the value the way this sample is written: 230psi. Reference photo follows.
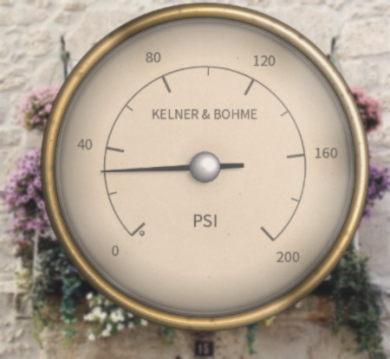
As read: 30psi
